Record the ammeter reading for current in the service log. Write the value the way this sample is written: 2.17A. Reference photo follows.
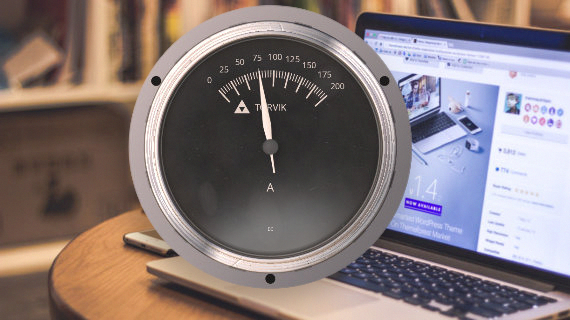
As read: 75A
